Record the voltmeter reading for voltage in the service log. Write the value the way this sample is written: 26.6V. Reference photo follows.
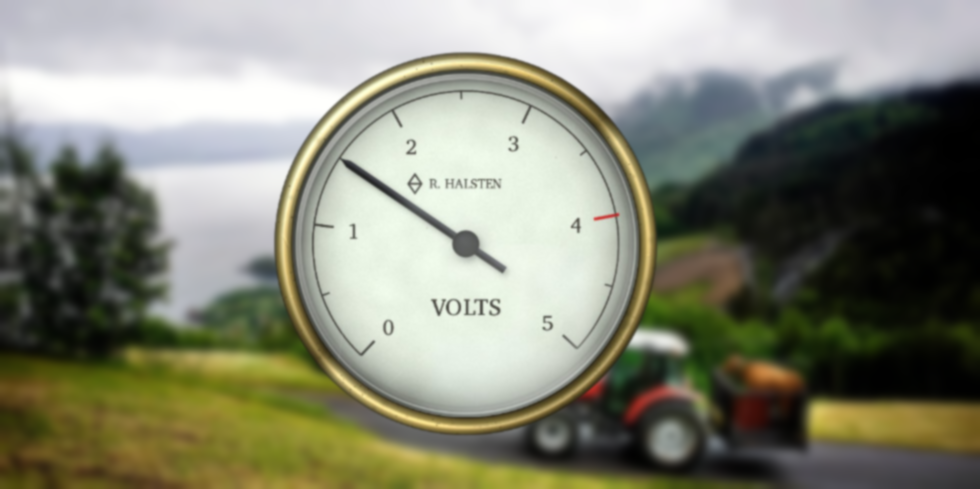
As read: 1.5V
